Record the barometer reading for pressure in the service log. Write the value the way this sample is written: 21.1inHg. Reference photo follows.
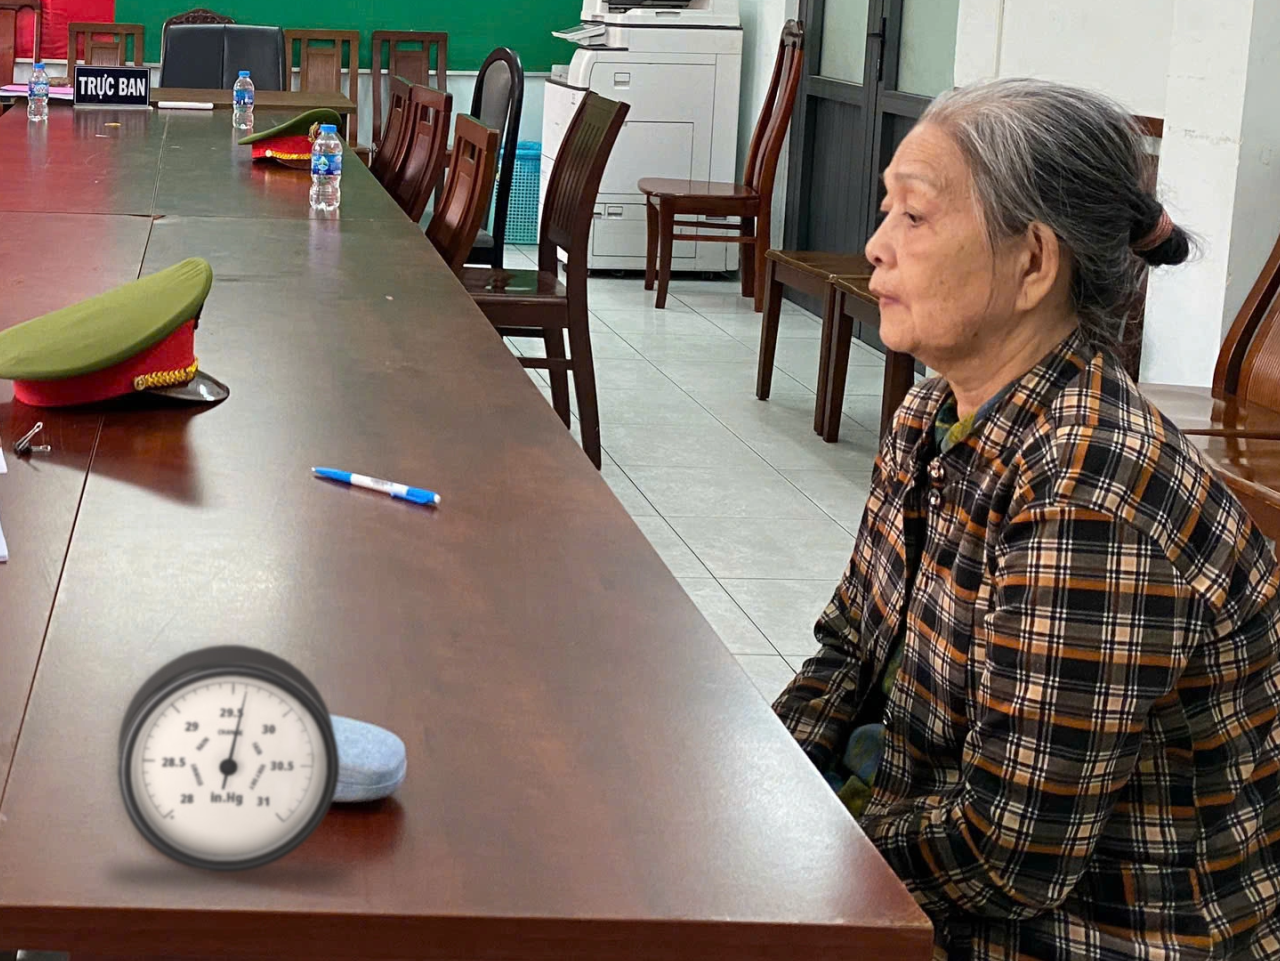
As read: 29.6inHg
